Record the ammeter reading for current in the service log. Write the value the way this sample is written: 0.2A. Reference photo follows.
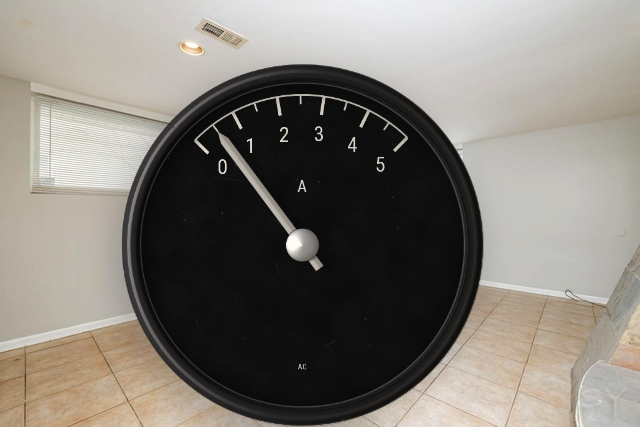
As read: 0.5A
